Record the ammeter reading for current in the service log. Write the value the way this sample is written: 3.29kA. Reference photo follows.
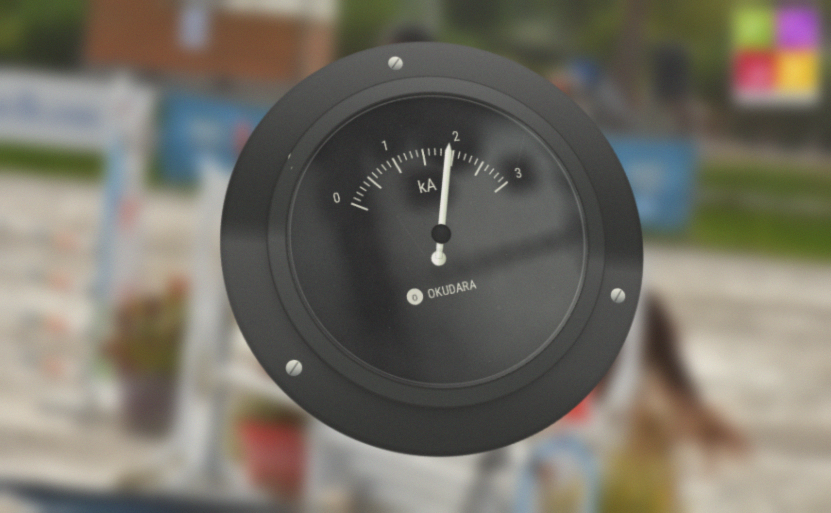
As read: 1.9kA
